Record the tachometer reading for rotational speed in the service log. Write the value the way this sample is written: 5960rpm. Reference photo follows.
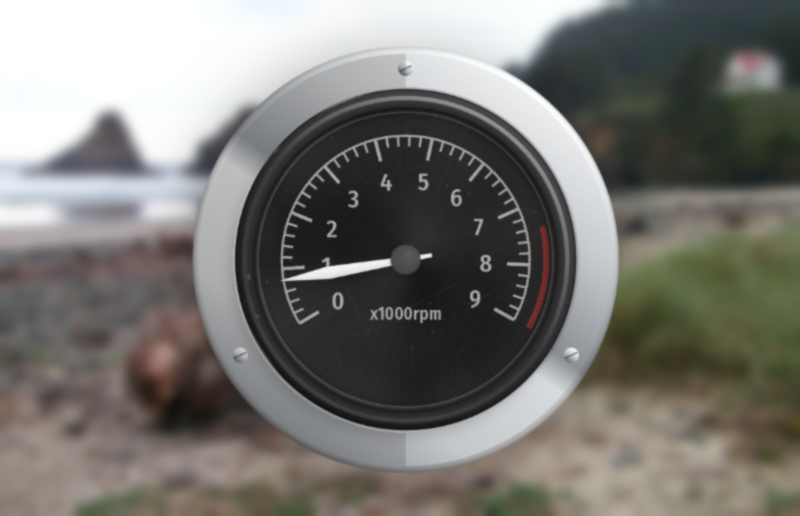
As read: 800rpm
